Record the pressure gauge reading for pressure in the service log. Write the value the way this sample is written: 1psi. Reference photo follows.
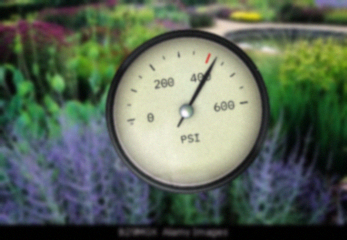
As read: 425psi
